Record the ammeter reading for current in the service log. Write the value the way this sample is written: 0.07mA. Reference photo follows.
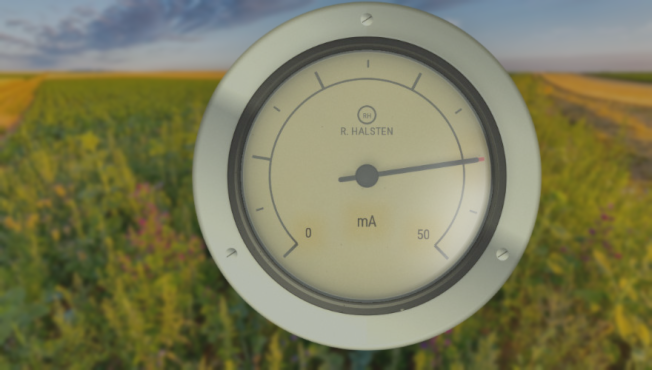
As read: 40mA
